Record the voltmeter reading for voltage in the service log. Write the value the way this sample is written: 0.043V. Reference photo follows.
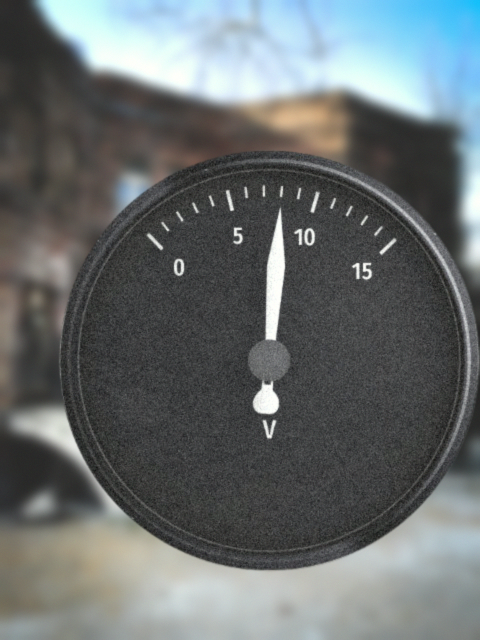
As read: 8V
